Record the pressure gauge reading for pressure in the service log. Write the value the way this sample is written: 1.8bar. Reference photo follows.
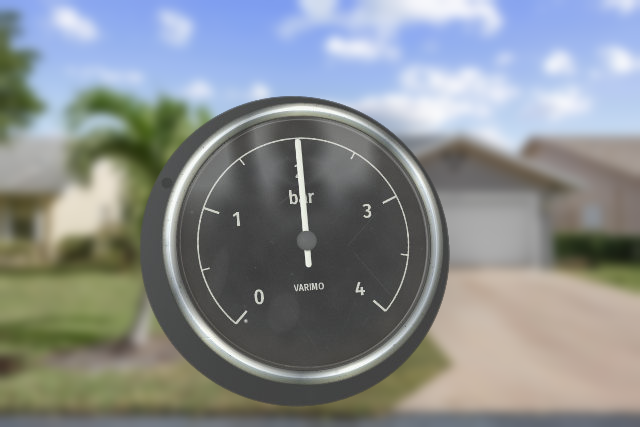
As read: 2bar
